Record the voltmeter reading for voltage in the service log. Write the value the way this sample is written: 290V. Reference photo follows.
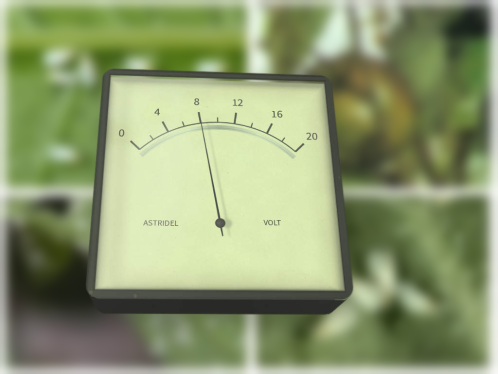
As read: 8V
